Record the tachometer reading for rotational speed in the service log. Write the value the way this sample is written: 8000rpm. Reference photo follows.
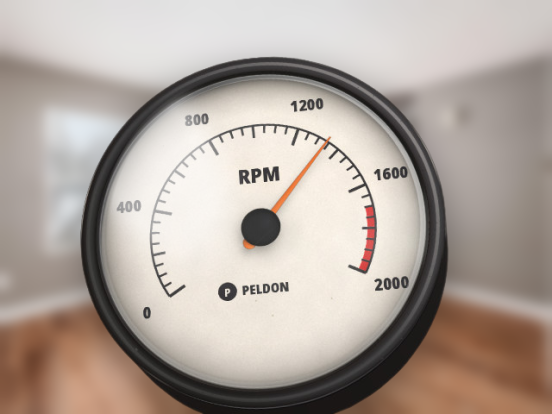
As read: 1350rpm
